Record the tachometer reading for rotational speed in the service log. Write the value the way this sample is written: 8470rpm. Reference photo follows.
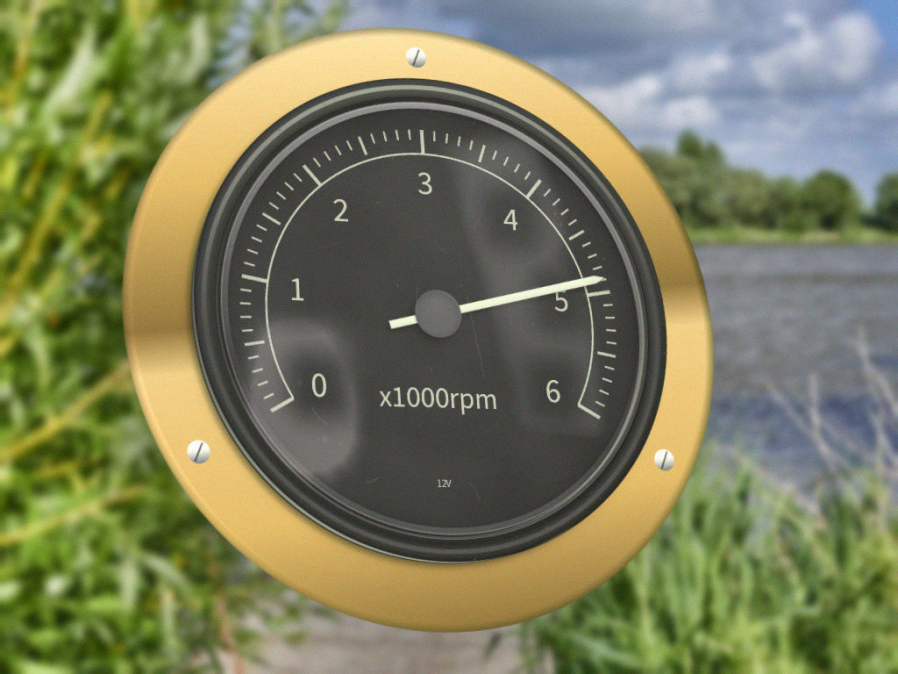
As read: 4900rpm
